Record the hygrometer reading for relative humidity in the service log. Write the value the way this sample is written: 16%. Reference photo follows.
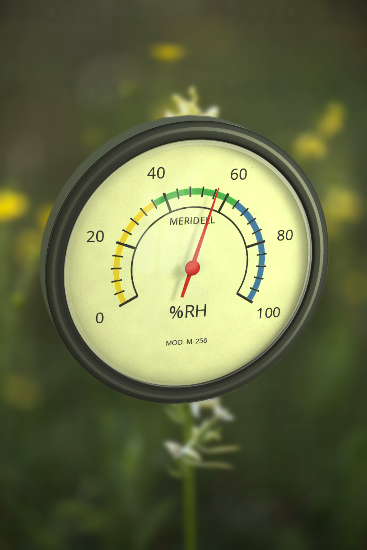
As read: 56%
